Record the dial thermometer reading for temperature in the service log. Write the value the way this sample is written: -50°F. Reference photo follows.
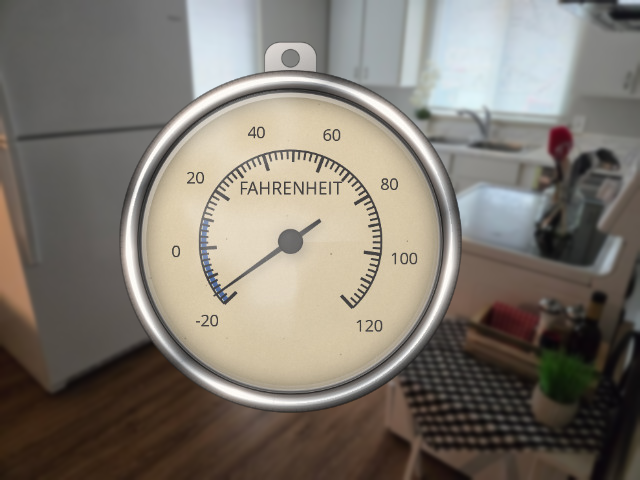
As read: -16°F
